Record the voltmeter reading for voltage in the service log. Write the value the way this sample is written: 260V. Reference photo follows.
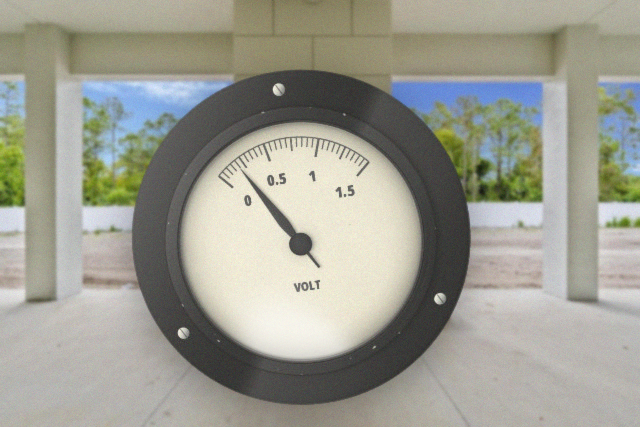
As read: 0.2V
